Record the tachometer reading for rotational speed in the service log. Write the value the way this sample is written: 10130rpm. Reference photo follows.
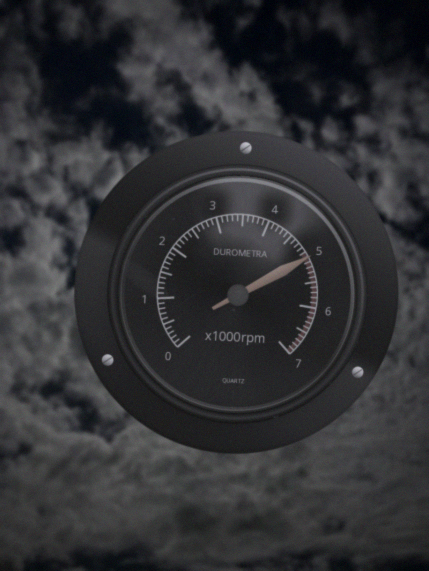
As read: 5000rpm
